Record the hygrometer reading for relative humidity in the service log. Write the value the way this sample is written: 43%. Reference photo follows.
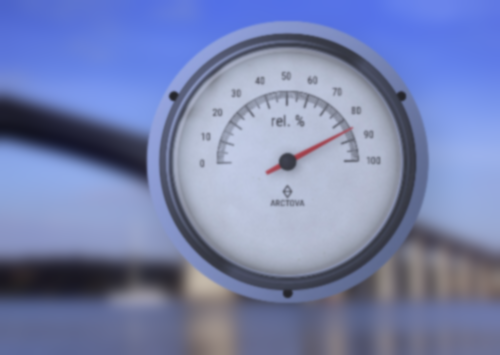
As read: 85%
